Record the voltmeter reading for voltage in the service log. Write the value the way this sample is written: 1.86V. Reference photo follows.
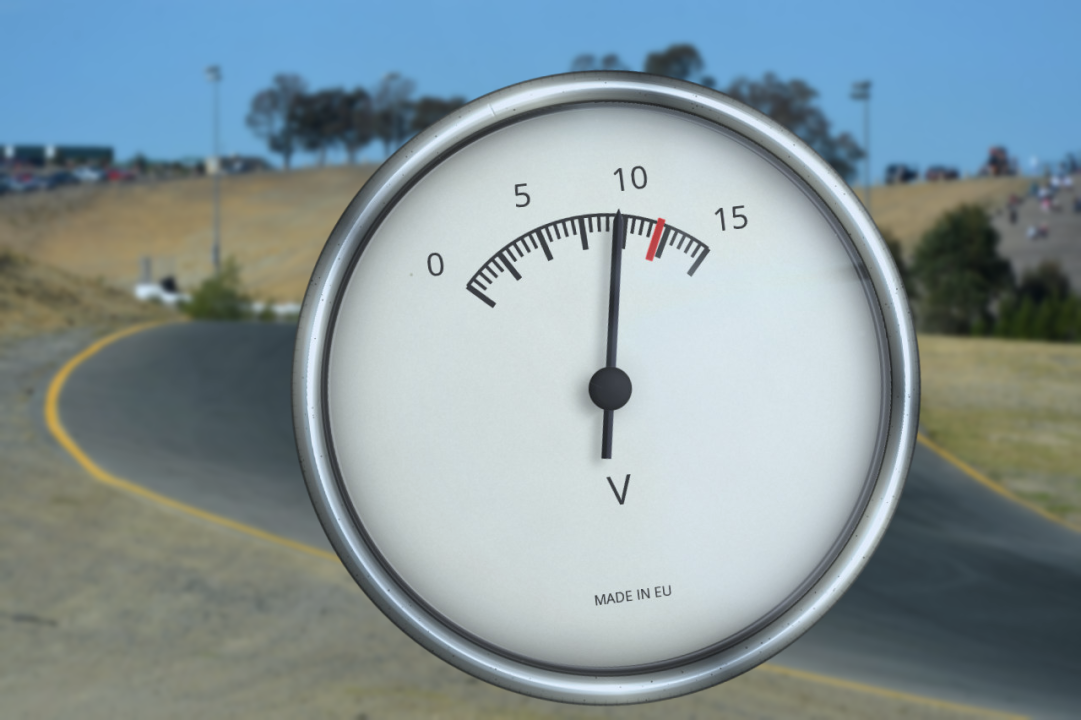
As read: 9.5V
